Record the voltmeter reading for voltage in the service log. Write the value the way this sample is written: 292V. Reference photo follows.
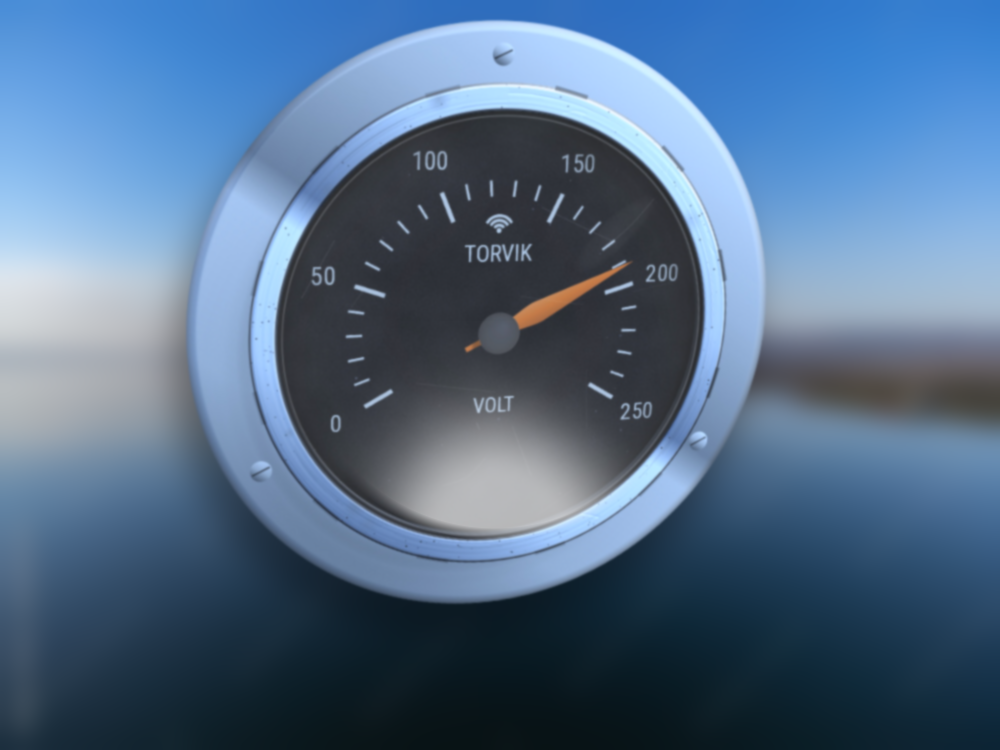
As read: 190V
